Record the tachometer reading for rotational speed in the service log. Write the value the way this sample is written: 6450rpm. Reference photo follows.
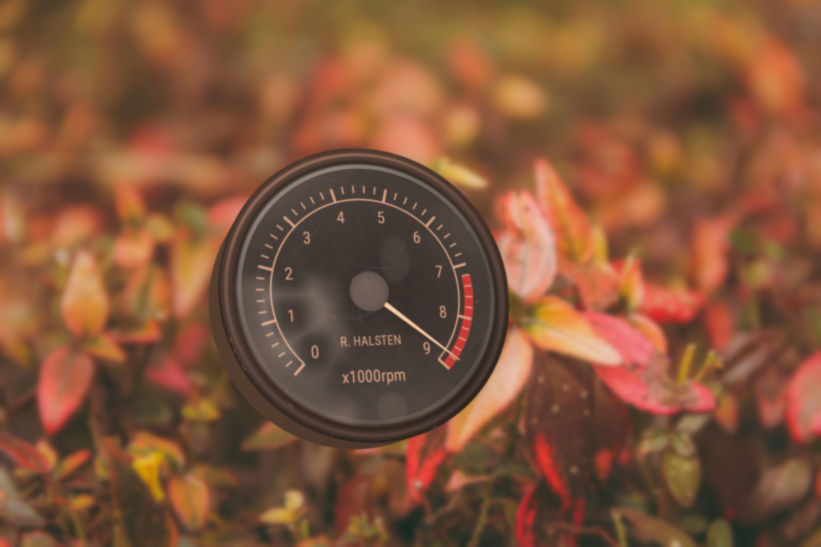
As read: 8800rpm
